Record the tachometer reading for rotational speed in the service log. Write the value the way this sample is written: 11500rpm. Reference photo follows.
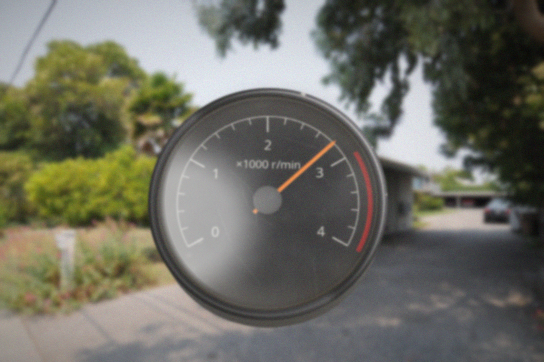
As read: 2800rpm
